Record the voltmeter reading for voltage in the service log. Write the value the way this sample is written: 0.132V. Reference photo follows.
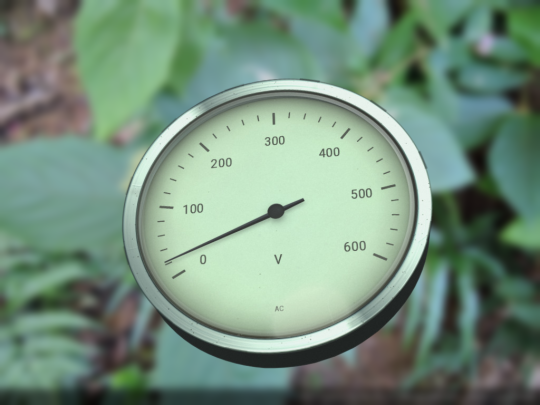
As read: 20V
